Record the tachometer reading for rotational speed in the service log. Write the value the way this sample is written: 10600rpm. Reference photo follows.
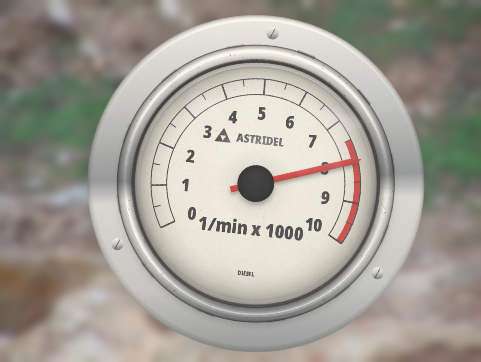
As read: 8000rpm
